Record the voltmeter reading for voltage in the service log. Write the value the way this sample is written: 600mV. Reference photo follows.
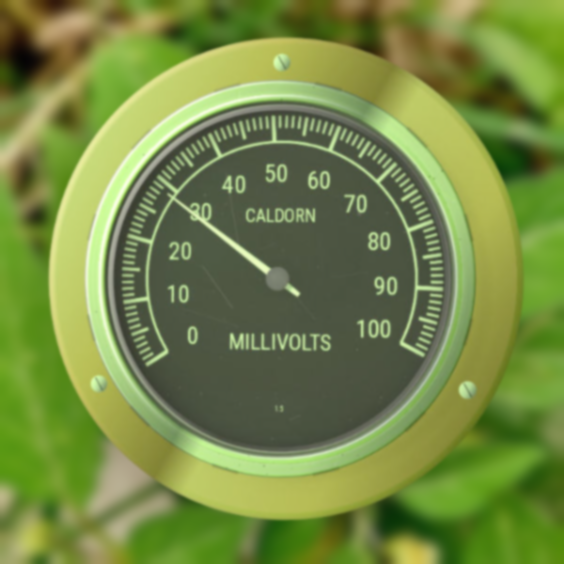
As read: 29mV
